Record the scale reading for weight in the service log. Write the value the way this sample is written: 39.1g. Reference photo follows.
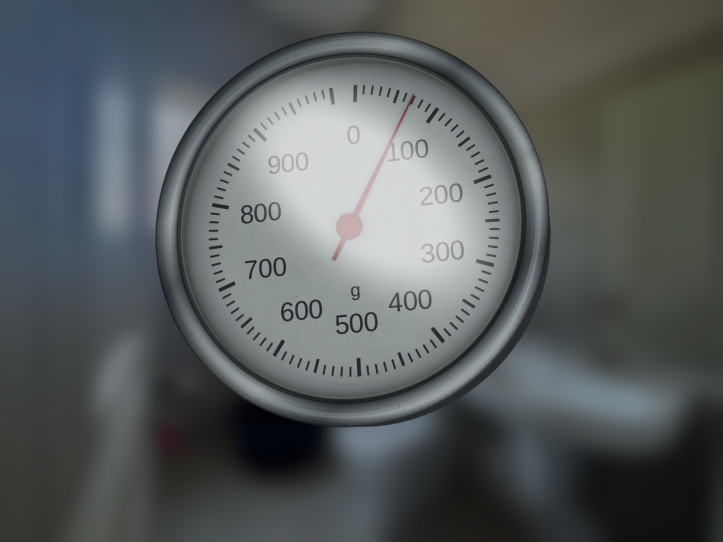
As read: 70g
